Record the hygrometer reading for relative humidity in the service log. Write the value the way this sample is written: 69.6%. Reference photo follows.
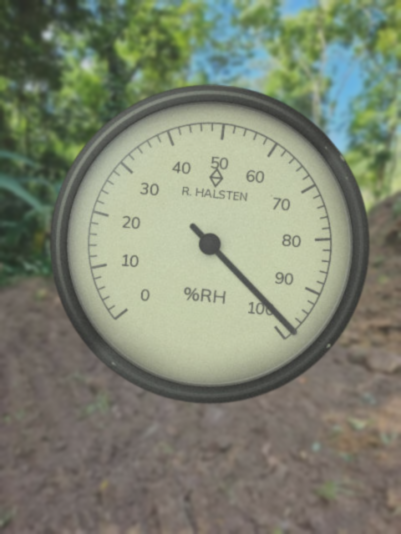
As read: 98%
